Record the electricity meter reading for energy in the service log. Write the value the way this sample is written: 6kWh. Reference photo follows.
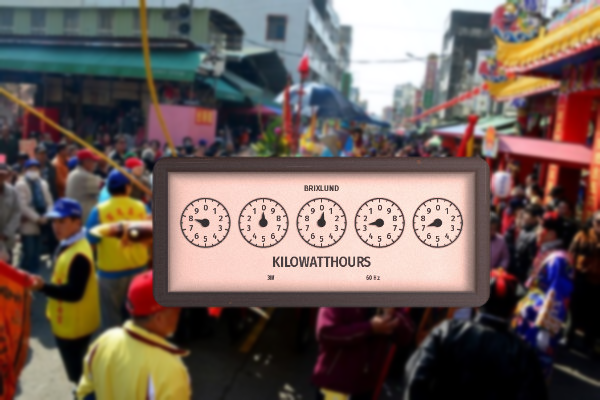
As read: 80027kWh
